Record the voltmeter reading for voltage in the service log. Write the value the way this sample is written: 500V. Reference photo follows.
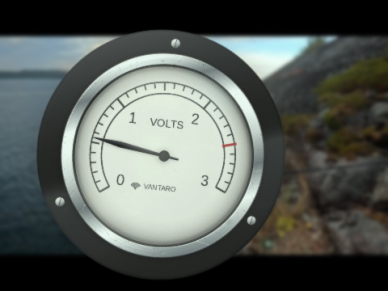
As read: 0.55V
